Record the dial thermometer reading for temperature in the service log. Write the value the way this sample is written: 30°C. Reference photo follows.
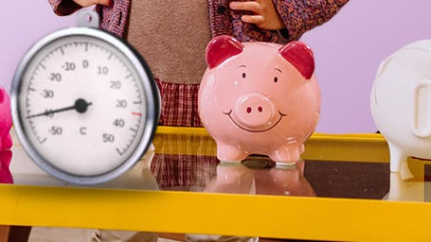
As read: -40°C
